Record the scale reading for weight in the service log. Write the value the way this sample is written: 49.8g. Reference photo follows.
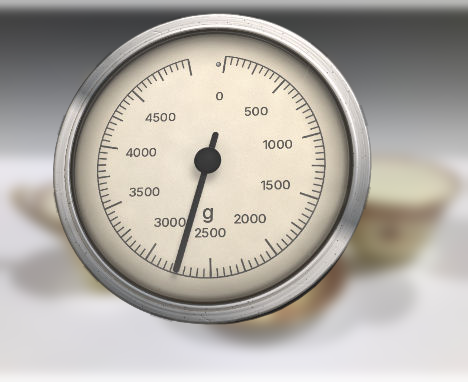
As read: 2750g
